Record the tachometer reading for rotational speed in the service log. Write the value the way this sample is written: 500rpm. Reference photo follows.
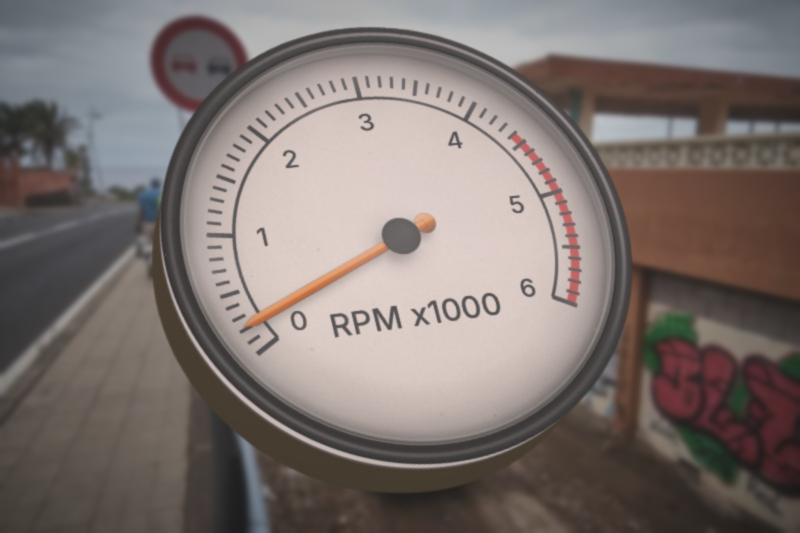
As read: 200rpm
